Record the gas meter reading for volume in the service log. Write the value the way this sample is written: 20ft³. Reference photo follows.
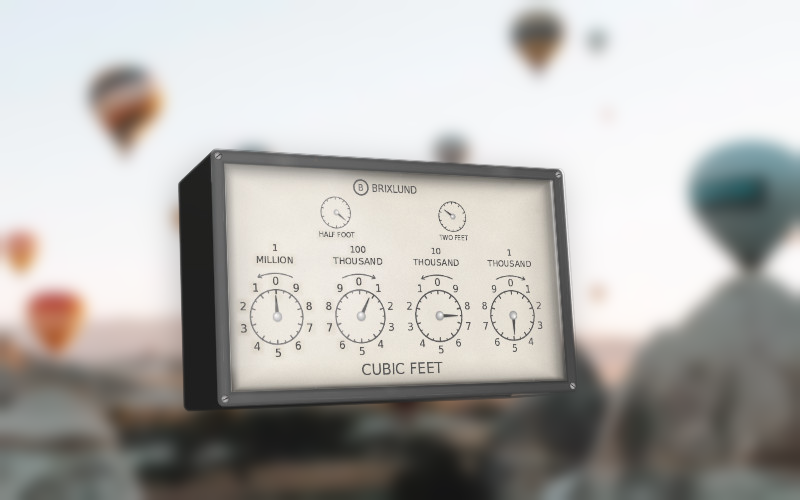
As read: 7500ft³
